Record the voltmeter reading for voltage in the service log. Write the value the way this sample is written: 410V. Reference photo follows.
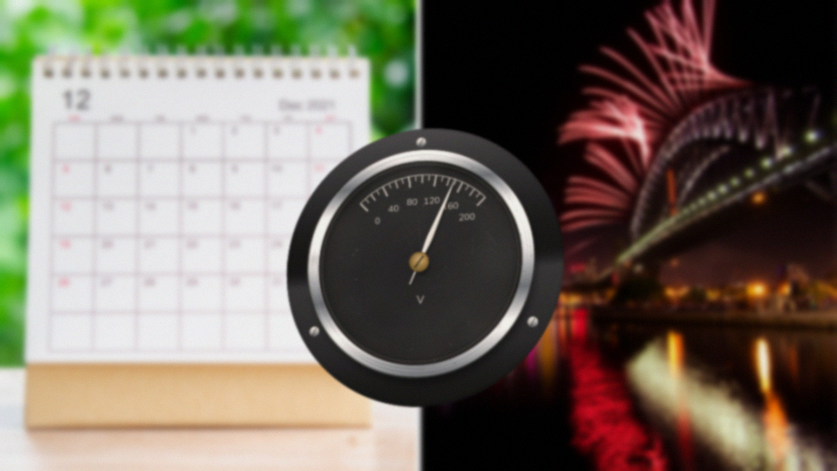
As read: 150V
